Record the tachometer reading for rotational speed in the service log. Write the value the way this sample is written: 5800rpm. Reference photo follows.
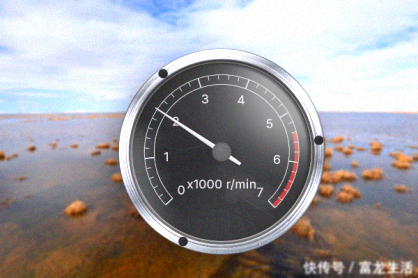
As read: 2000rpm
